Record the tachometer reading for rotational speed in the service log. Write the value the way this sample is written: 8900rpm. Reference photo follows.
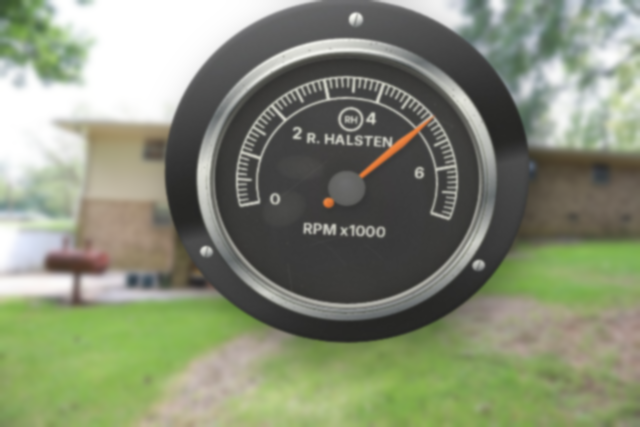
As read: 5000rpm
